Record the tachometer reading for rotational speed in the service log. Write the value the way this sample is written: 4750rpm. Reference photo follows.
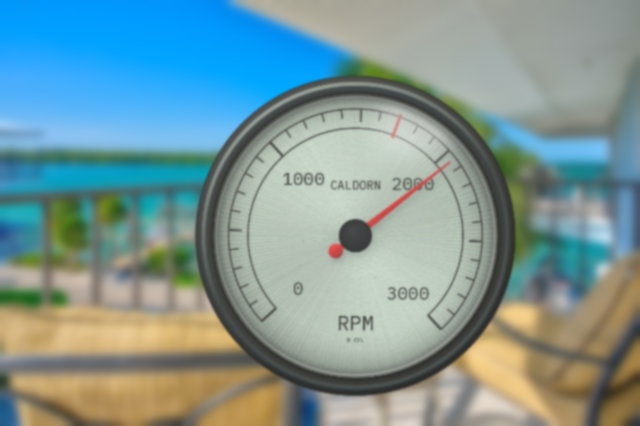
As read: 2050rpm
